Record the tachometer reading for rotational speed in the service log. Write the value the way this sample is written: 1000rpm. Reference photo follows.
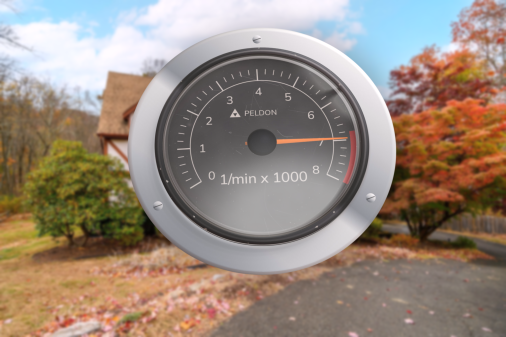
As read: 7000rpm
